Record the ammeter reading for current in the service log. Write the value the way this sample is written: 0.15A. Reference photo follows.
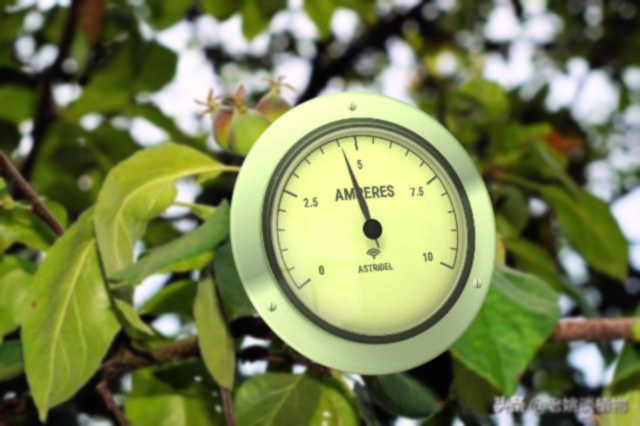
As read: 4.5A
